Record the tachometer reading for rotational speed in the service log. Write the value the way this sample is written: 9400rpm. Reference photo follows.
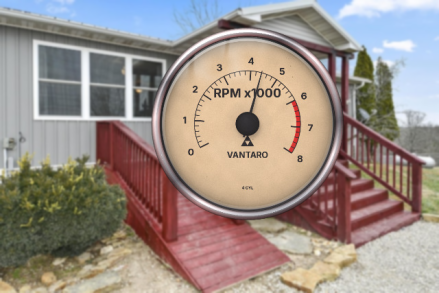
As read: 4400rpm
